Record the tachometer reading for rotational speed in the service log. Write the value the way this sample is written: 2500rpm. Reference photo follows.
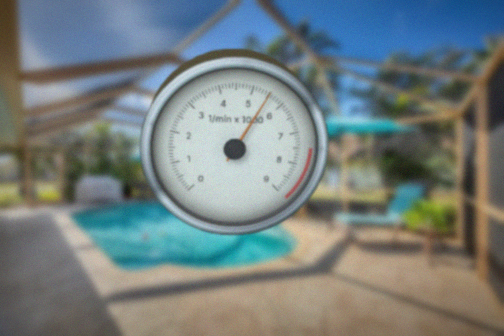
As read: 5500rpm
